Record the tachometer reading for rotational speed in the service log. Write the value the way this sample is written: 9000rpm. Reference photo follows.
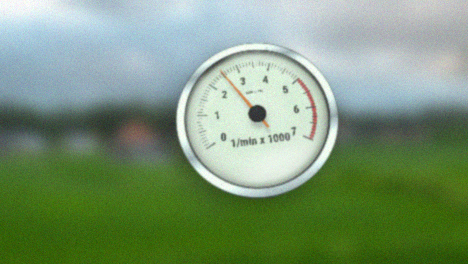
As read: 2500rpm
